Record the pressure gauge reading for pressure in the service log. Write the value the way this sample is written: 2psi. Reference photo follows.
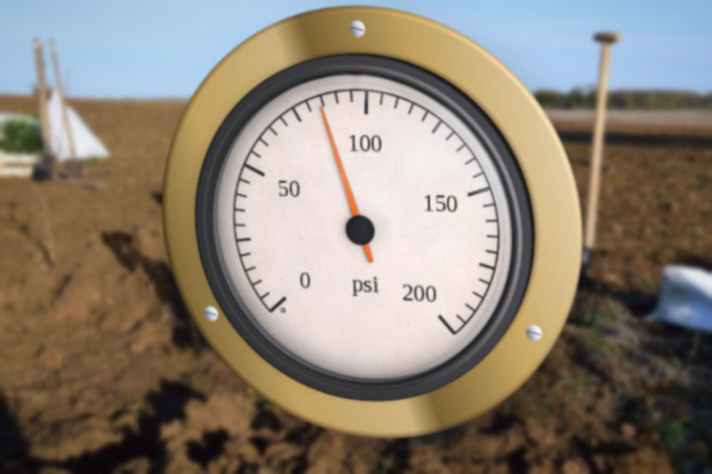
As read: 85psi
